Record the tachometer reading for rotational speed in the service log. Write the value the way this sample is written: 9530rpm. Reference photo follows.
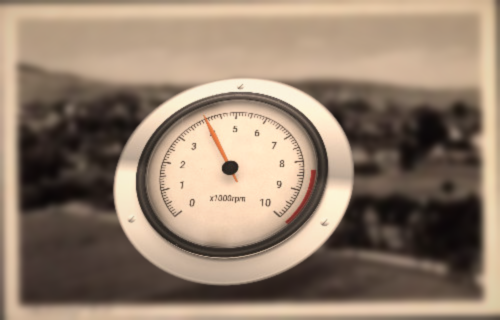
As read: 4000rpm
